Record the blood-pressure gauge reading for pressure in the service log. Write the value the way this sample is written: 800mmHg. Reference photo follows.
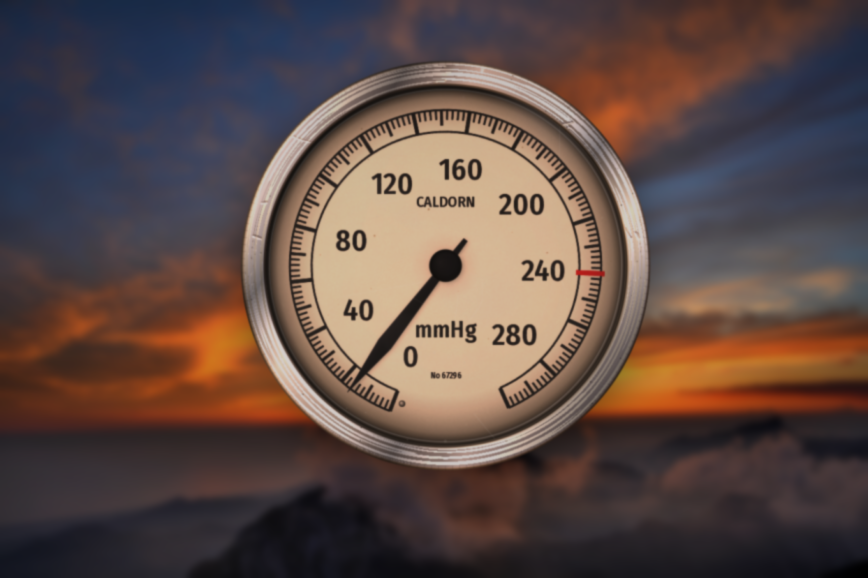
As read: 16mmHg
